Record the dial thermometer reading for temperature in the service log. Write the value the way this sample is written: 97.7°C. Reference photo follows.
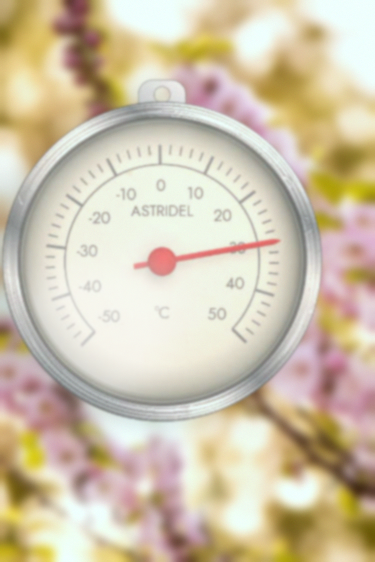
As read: 30°C
